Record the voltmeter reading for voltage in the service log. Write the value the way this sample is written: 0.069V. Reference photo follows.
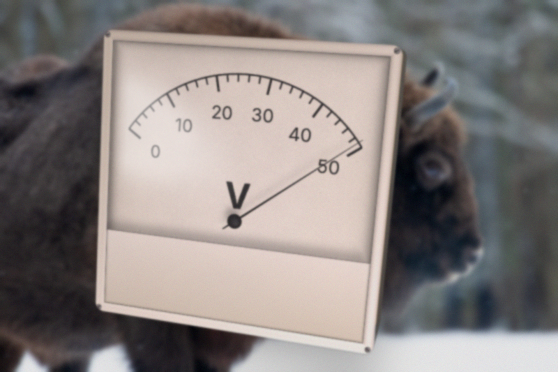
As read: 49V
